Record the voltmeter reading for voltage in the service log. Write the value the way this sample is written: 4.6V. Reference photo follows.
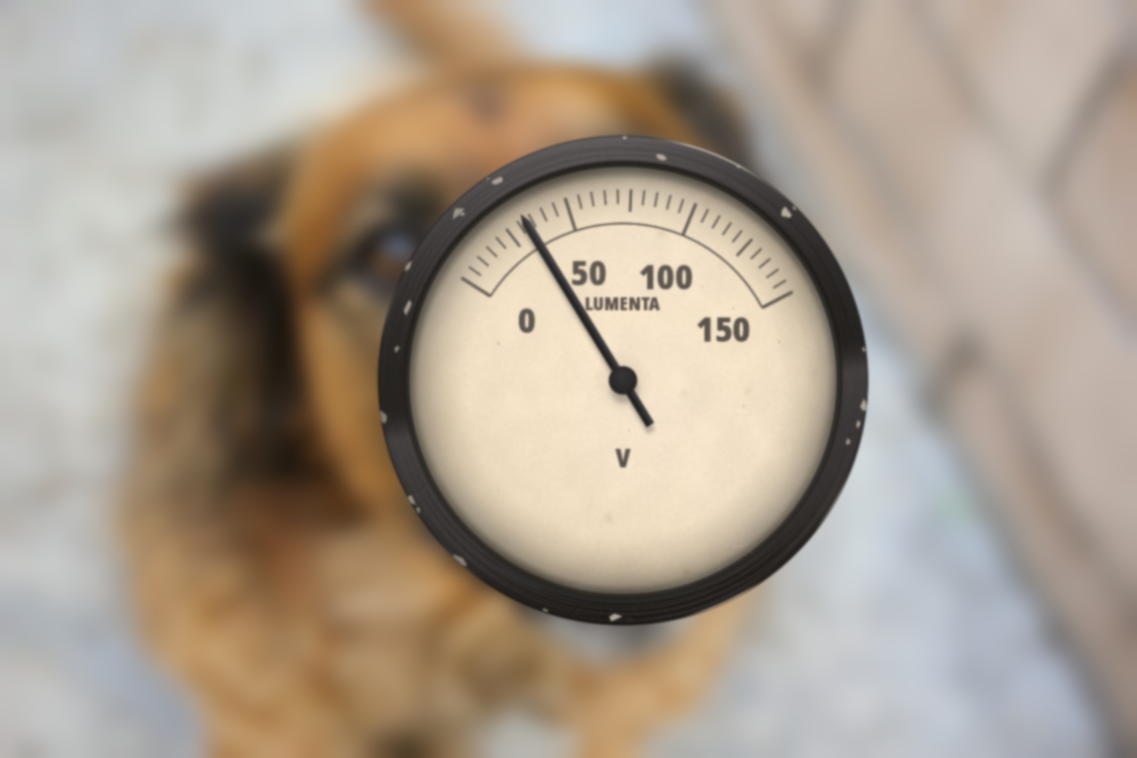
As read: 32.5V
